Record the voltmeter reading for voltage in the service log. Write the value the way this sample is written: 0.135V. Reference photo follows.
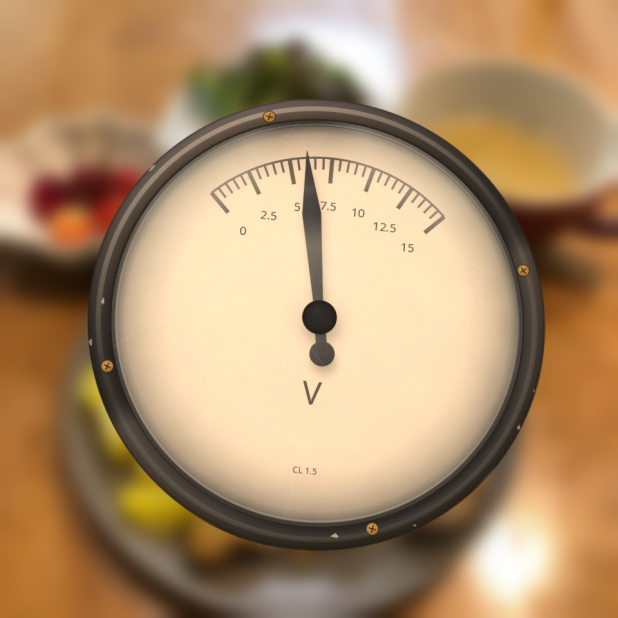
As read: 6V
